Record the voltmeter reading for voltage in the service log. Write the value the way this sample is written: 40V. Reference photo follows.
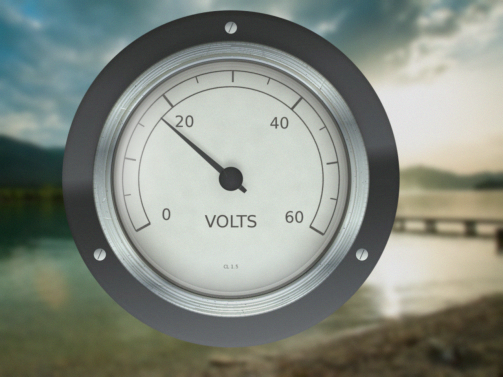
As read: 17.5V
